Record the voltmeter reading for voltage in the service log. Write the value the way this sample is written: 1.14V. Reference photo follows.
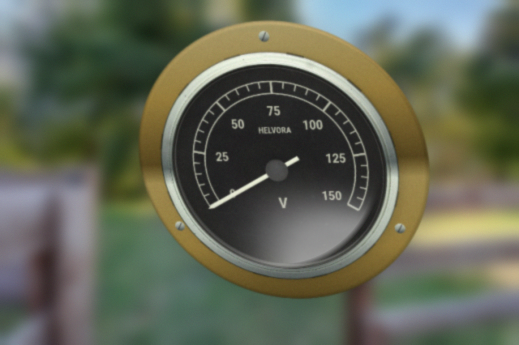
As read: 0V
